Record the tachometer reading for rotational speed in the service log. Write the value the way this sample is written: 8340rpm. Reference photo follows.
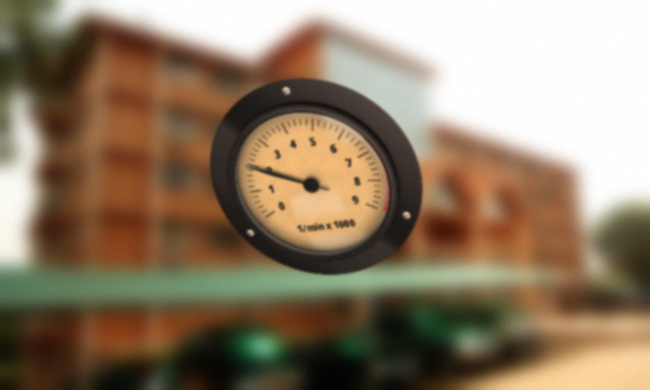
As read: 2000rpm
